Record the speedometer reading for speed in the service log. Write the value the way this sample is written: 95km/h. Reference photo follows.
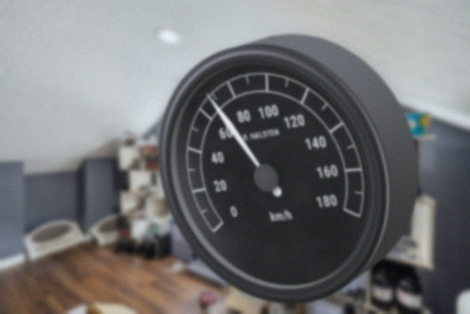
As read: 70km/h
